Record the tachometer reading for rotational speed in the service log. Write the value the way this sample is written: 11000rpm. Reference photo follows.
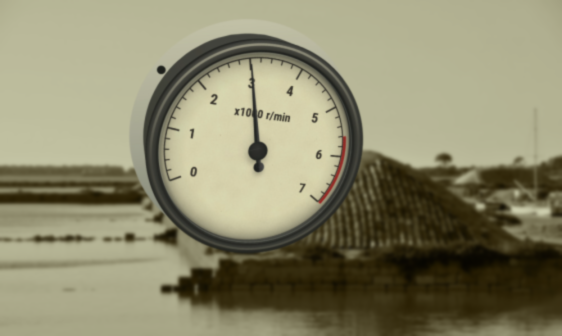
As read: 3000rpm
